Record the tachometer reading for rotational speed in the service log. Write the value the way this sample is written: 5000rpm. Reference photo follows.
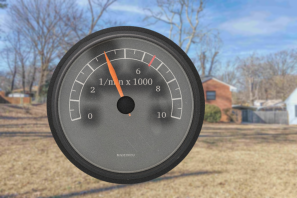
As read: 4000rpm
